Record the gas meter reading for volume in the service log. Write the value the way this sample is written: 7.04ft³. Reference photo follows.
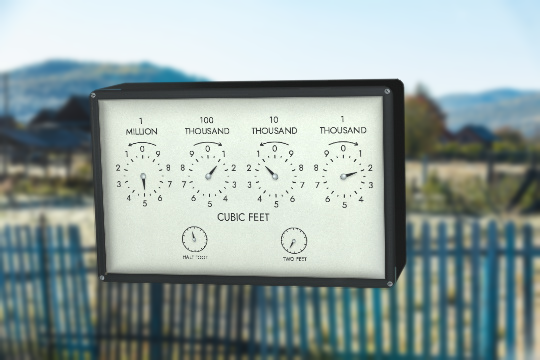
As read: 511200ft³
